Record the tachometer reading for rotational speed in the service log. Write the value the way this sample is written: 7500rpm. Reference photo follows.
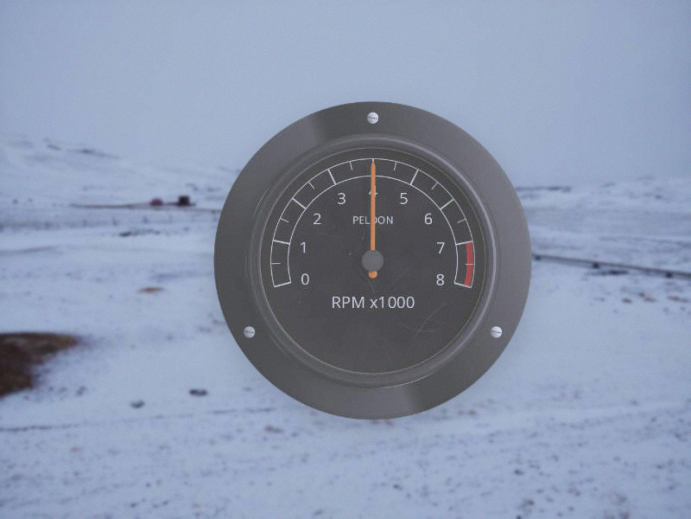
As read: 4000rpm
